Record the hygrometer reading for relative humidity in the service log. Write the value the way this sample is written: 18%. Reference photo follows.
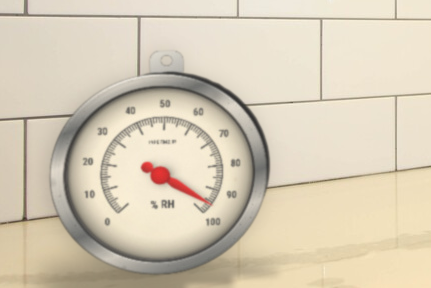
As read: 95%
